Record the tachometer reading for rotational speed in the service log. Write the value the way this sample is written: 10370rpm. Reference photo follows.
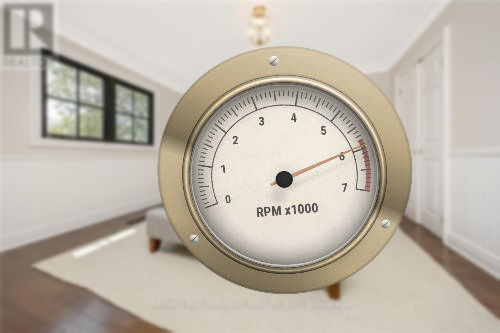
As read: 5900rpm
